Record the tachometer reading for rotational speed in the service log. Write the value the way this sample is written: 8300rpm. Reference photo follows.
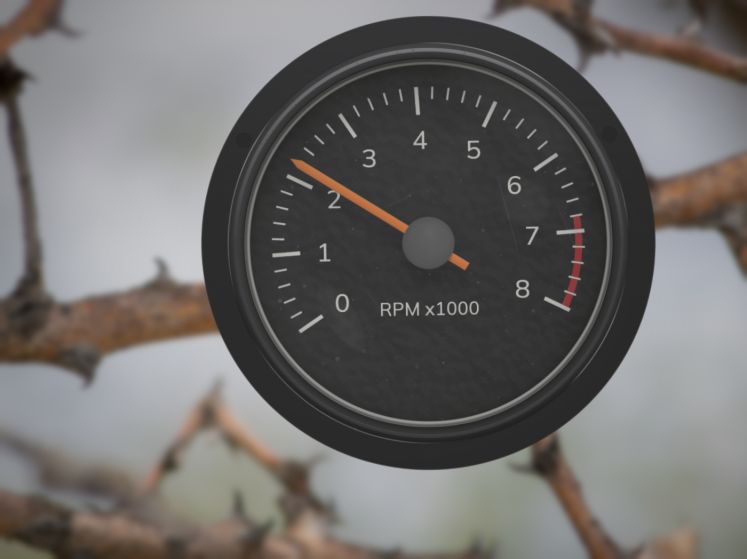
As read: 2200rpm
